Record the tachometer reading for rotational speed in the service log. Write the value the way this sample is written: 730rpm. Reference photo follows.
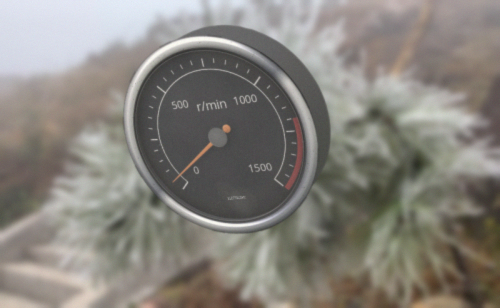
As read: 50rpm
